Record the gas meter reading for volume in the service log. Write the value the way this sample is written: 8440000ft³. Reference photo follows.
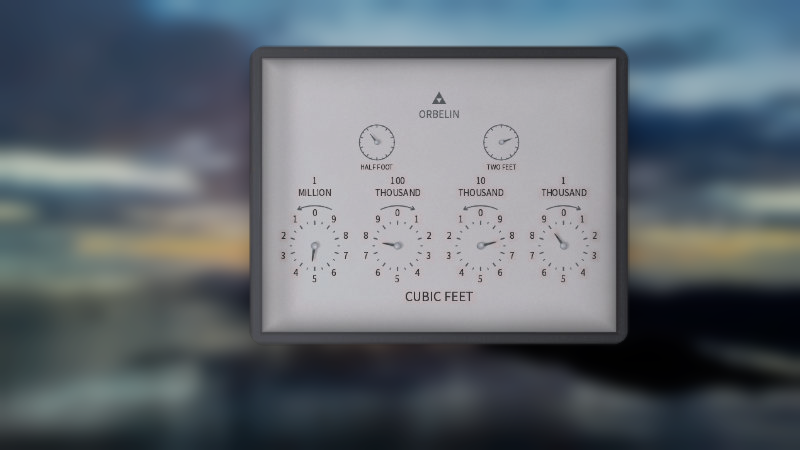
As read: 477900ft³
